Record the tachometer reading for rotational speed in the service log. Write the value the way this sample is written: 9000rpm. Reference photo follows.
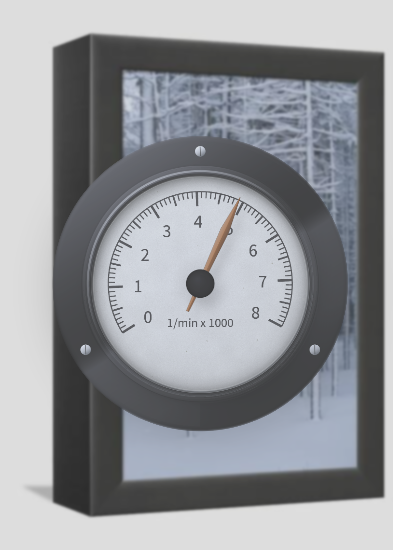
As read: 4900rpm
